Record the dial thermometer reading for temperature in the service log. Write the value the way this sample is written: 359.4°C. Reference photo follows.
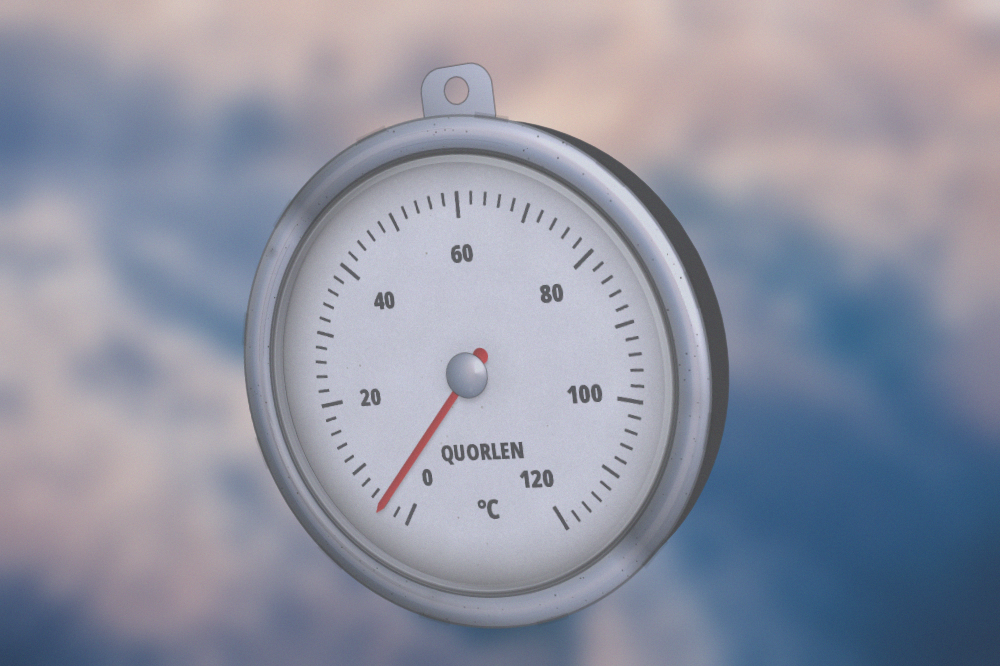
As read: 4°C
